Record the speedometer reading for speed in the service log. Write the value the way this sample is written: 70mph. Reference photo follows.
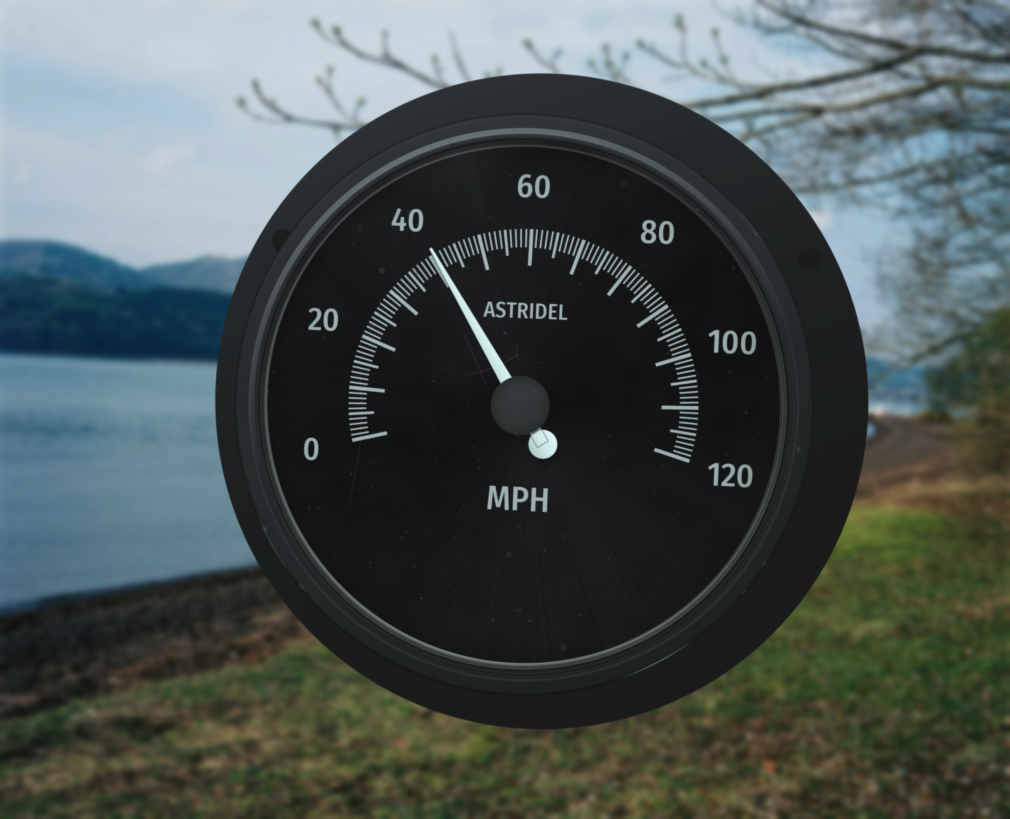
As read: 41mph
